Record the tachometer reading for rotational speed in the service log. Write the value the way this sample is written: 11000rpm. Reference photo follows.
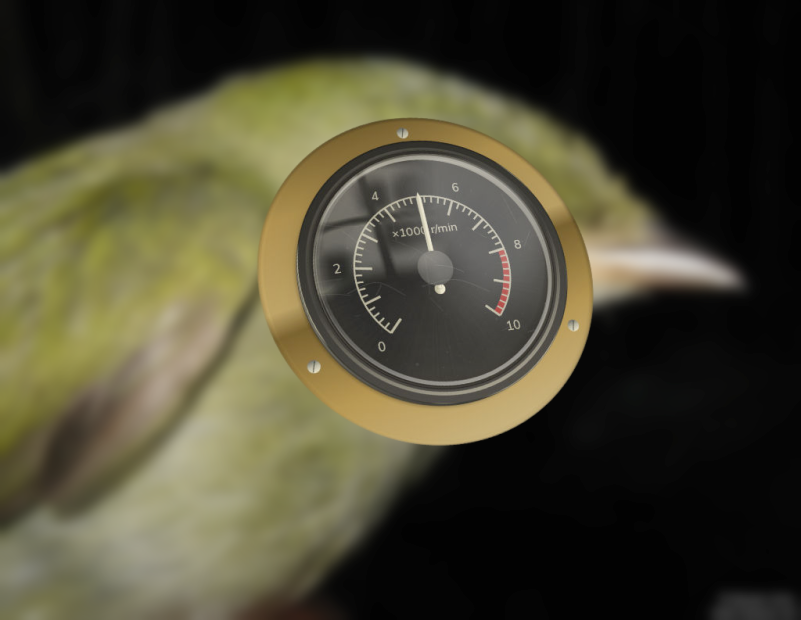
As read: 5000rpm
